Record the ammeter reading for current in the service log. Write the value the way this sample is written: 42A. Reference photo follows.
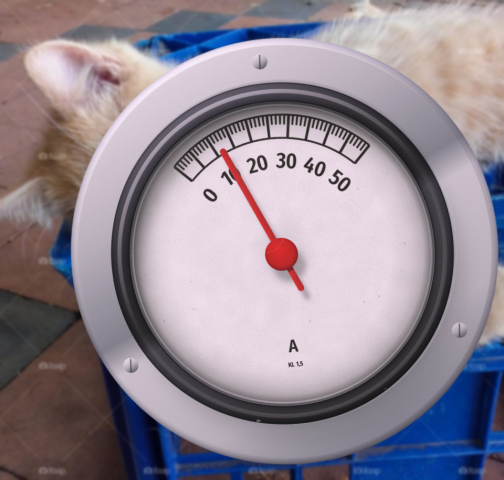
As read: 12A
